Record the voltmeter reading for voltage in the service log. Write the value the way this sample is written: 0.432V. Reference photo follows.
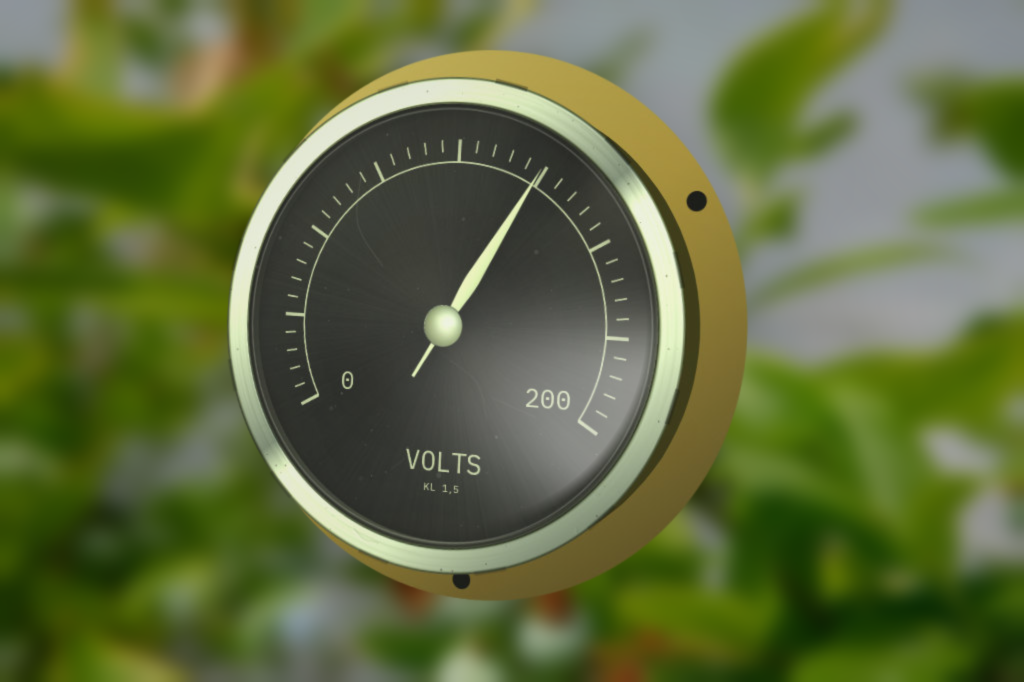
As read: 125V
